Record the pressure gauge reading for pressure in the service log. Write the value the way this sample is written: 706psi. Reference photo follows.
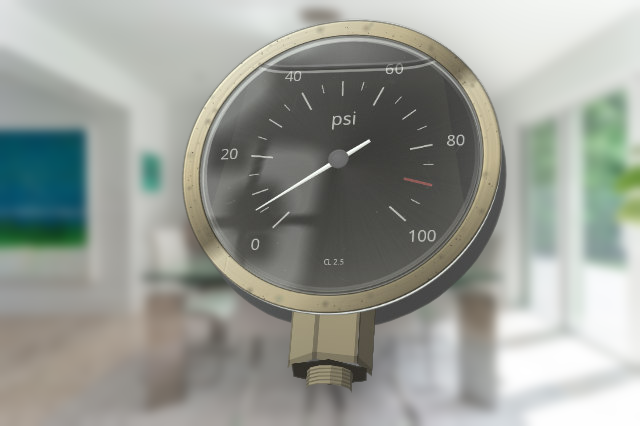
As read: 5psi
